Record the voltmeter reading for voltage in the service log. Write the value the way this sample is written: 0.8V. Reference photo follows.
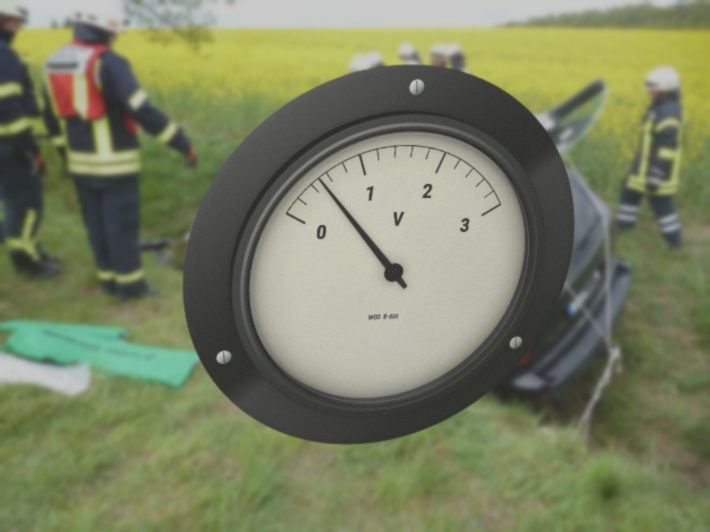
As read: 0.5V
